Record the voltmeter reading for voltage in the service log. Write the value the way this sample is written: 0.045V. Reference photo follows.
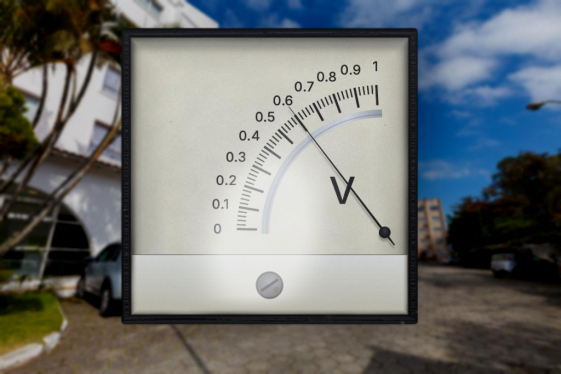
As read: 0.6V
